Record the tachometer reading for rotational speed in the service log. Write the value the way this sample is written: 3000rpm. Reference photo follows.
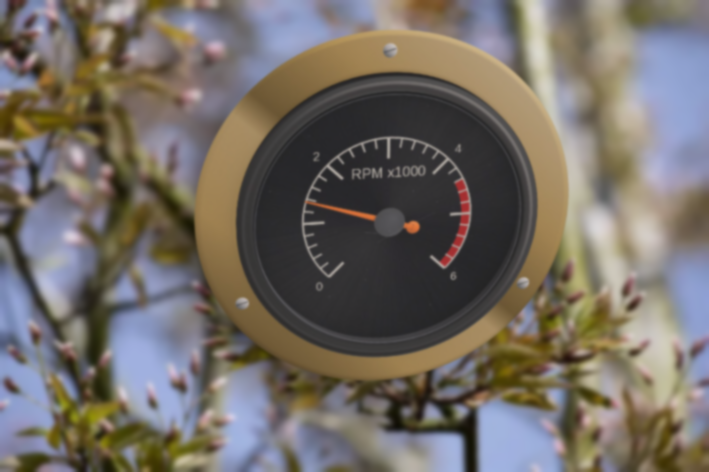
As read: 1400rpm
